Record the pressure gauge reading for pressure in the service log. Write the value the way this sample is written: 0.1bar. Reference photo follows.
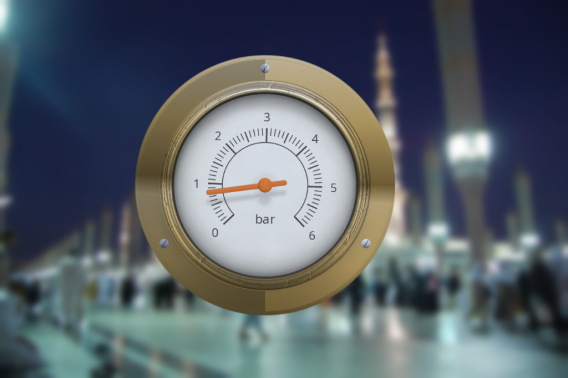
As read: 0.8bar
